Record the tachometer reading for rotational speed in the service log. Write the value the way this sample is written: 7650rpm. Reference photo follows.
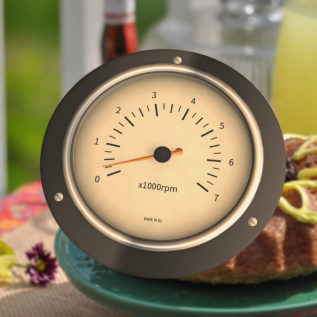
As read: 250rpm
